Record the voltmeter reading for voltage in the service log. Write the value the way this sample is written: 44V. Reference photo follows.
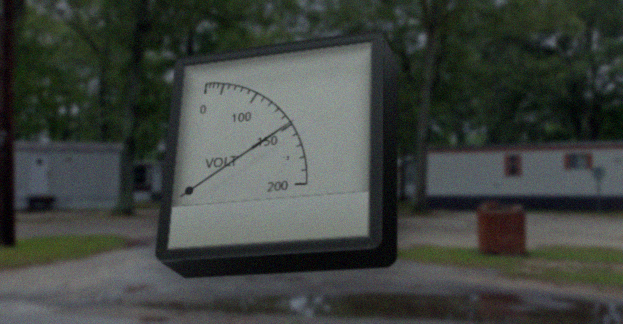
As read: 150V
